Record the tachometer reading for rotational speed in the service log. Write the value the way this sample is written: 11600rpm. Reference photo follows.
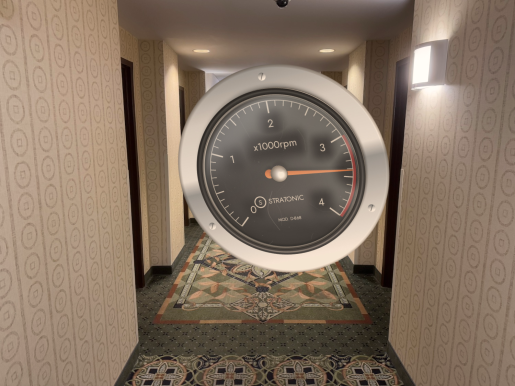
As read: 3400rpm
